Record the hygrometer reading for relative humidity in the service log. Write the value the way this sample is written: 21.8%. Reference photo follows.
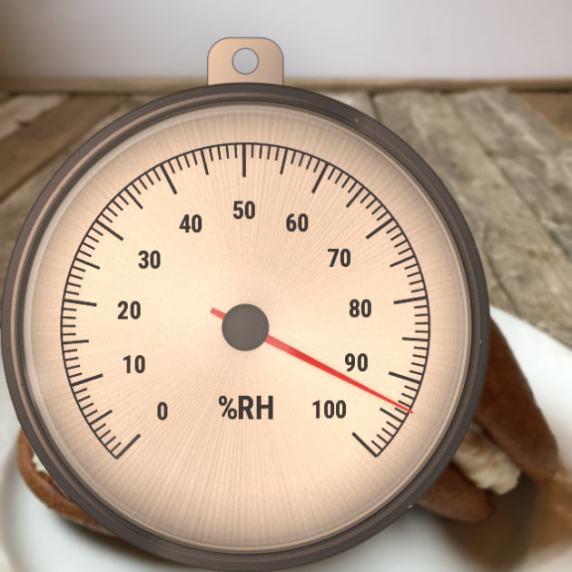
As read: 93.5%
